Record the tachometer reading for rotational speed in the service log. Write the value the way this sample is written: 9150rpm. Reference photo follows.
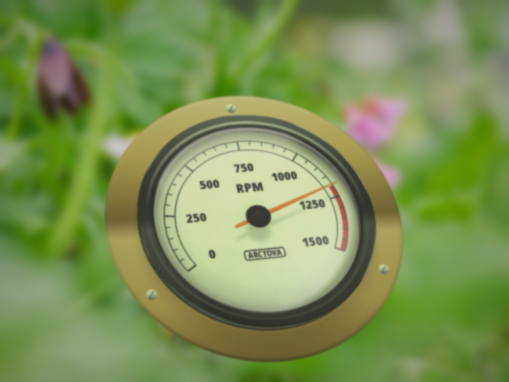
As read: 1200rpm
